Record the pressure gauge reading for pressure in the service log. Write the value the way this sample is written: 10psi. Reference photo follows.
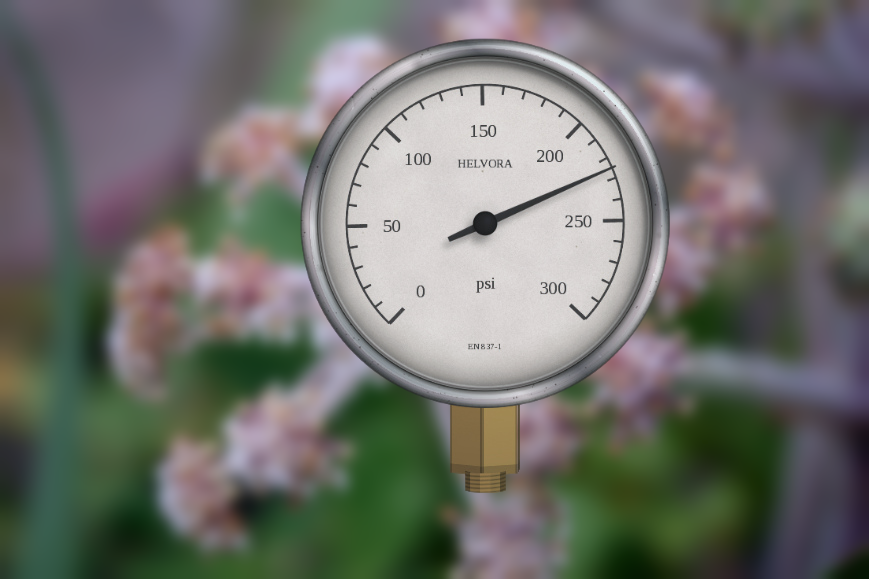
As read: 225psi
